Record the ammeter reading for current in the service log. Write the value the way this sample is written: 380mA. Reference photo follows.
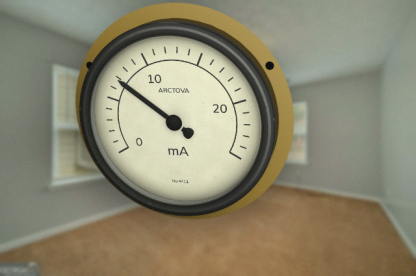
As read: 7mA
